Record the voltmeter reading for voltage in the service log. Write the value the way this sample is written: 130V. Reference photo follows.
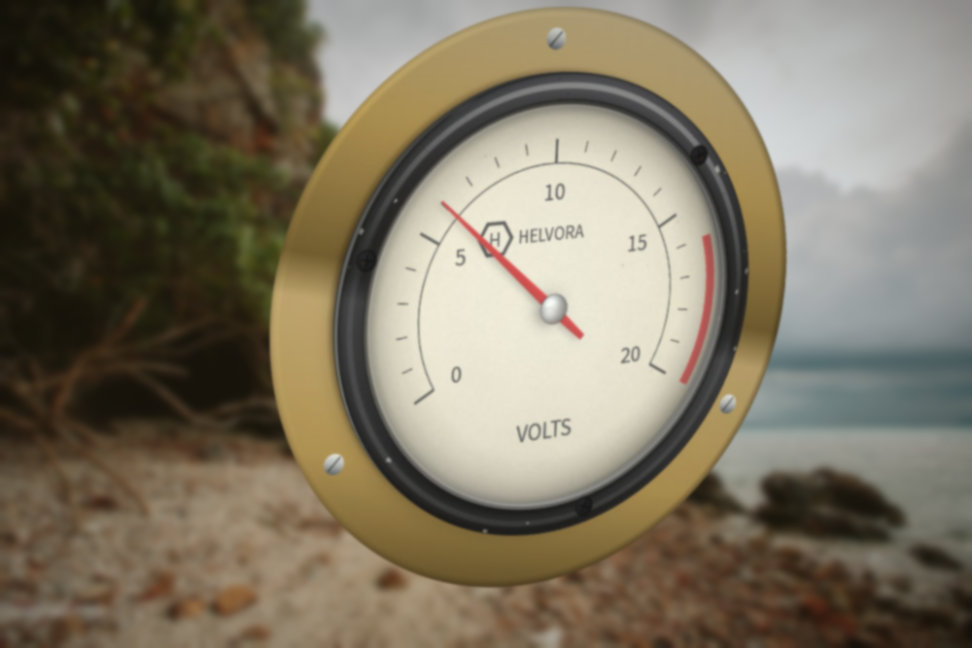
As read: 6V
